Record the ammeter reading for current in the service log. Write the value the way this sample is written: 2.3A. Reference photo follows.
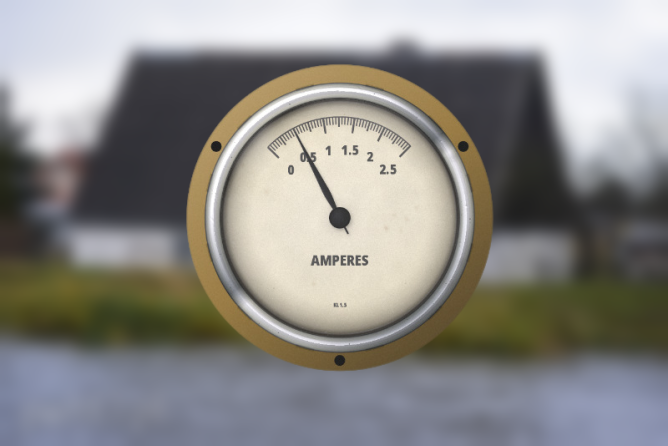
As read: 0.5A
